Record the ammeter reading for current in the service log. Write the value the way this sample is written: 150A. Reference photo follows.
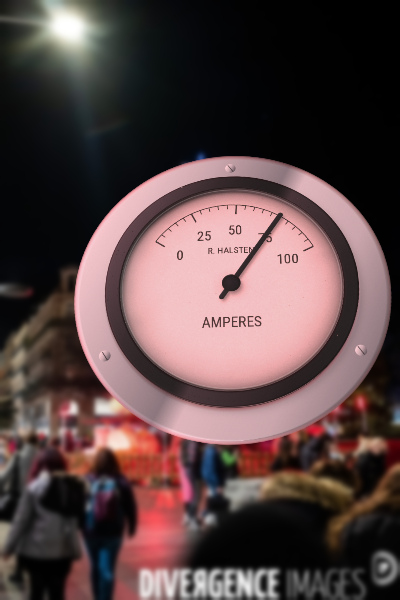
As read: 75A
